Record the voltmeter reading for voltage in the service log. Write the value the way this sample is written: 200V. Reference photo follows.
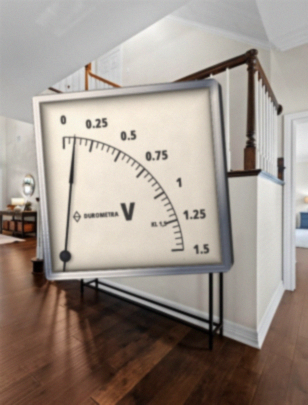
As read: 0.1V
